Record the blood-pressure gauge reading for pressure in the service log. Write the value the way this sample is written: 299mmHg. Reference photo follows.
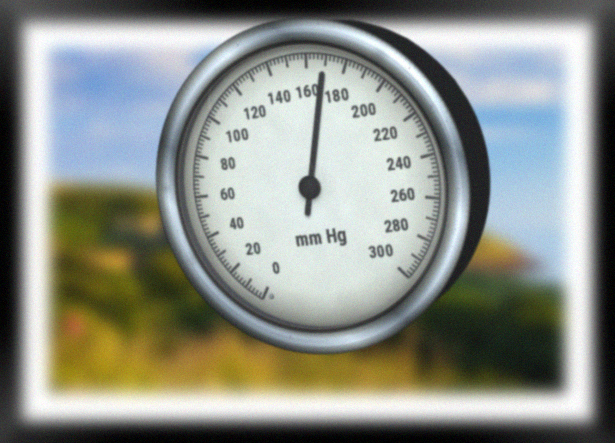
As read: 170mmHg
